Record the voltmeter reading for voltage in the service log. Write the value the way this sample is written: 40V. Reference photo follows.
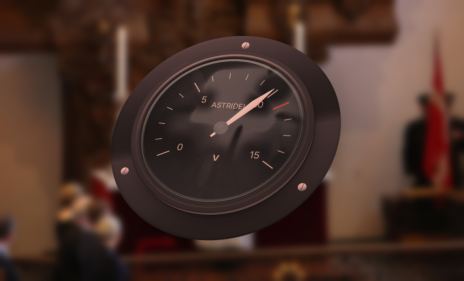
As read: 10V
